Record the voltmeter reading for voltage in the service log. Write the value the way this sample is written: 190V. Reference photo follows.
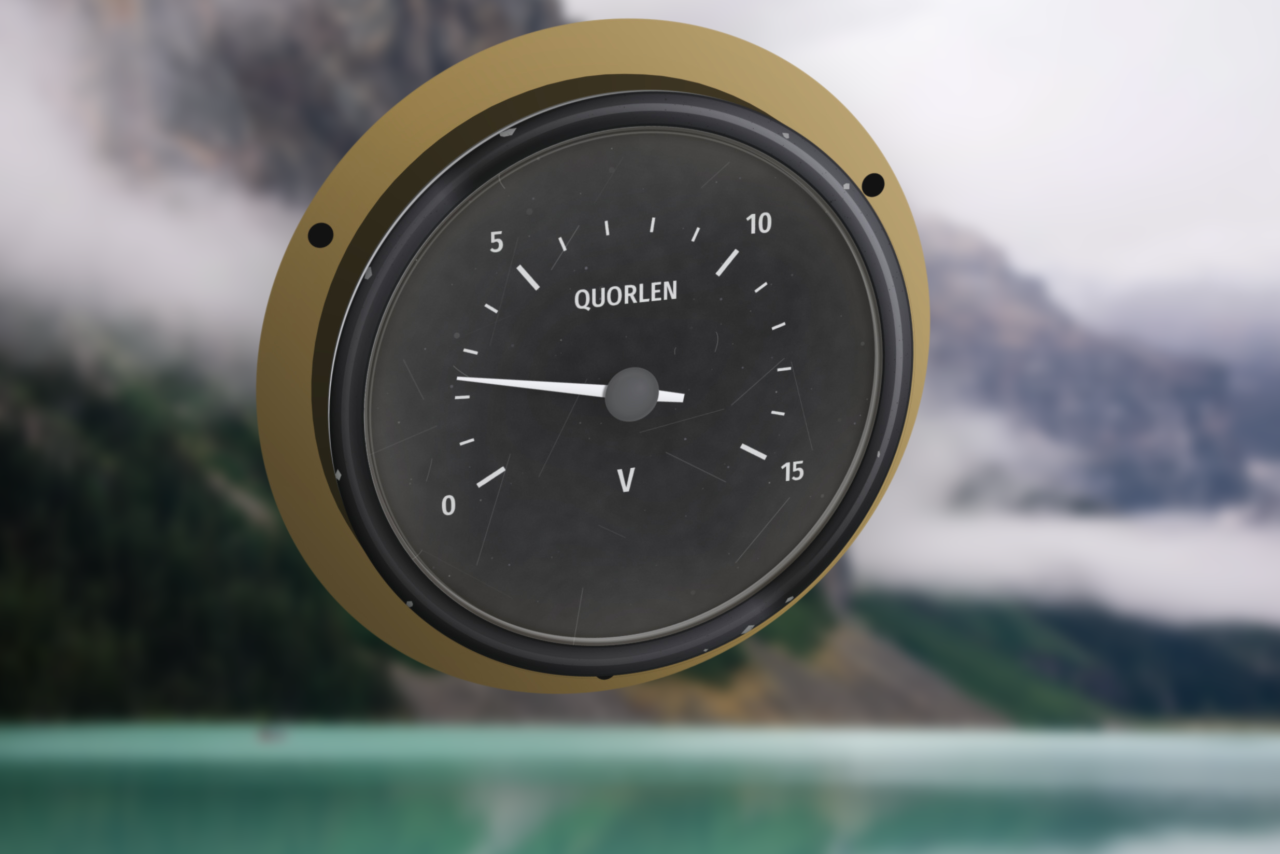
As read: 2.5V
